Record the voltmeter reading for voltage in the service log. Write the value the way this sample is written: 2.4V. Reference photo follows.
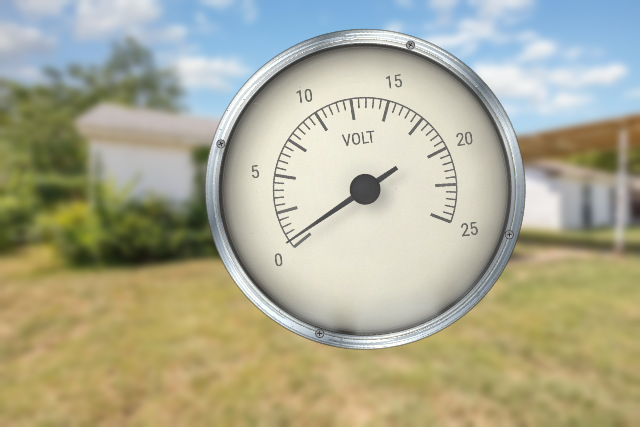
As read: 0.5V
